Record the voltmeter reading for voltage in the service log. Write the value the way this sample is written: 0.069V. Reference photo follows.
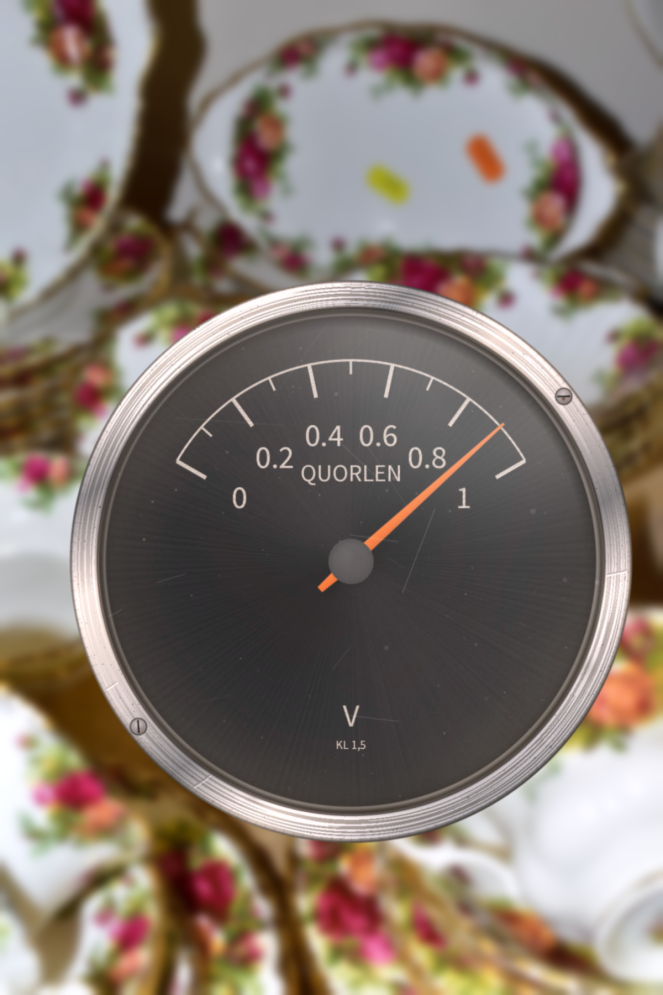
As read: 0.9V
